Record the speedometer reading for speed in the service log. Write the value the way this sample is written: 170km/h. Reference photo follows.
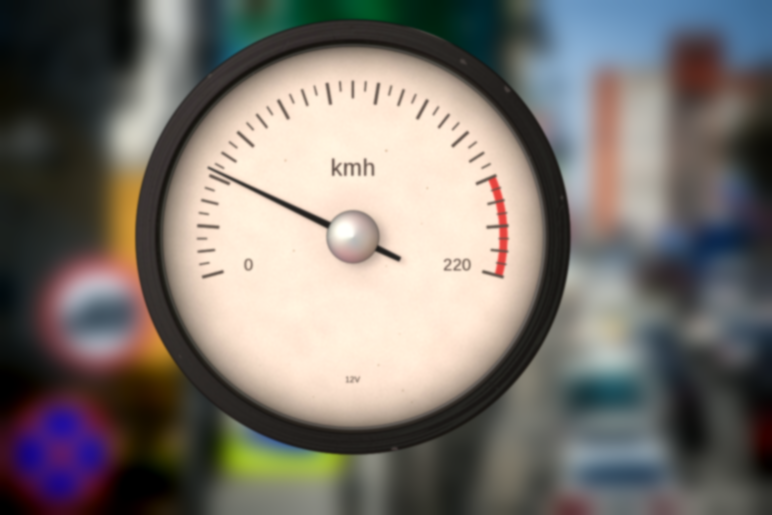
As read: 42.5km/h
